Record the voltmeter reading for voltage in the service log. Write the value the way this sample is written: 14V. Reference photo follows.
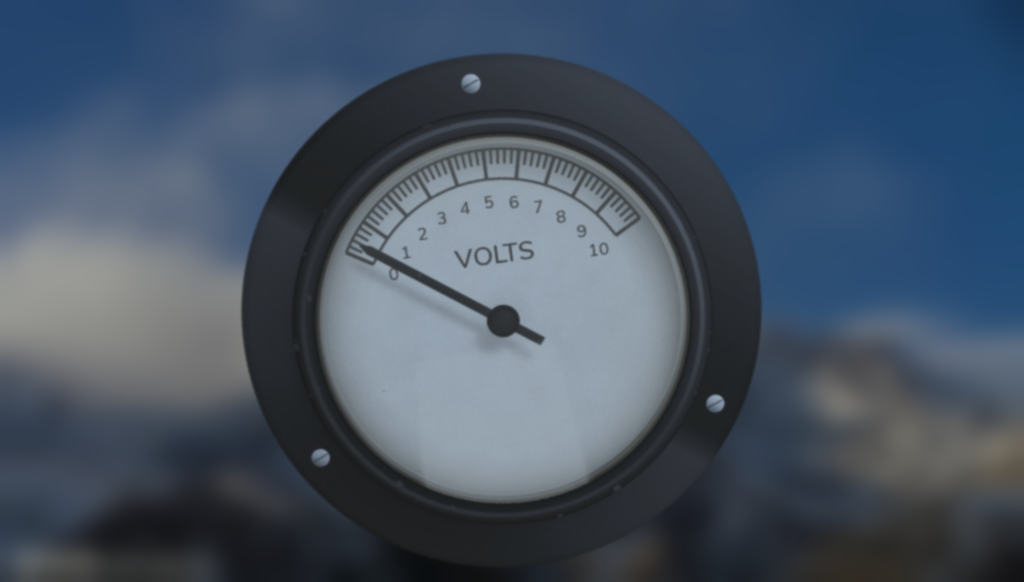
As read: 0.4V
